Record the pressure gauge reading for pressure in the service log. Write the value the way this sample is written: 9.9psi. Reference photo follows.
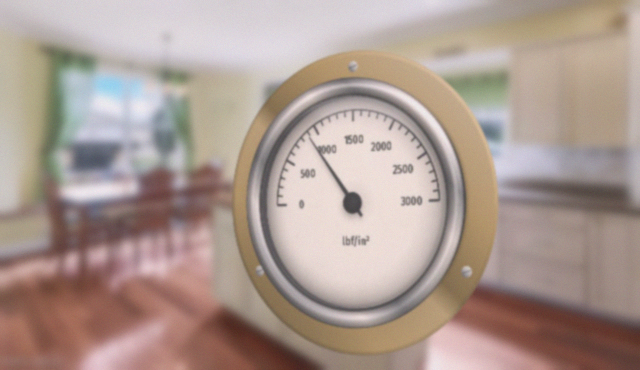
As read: 900psi
